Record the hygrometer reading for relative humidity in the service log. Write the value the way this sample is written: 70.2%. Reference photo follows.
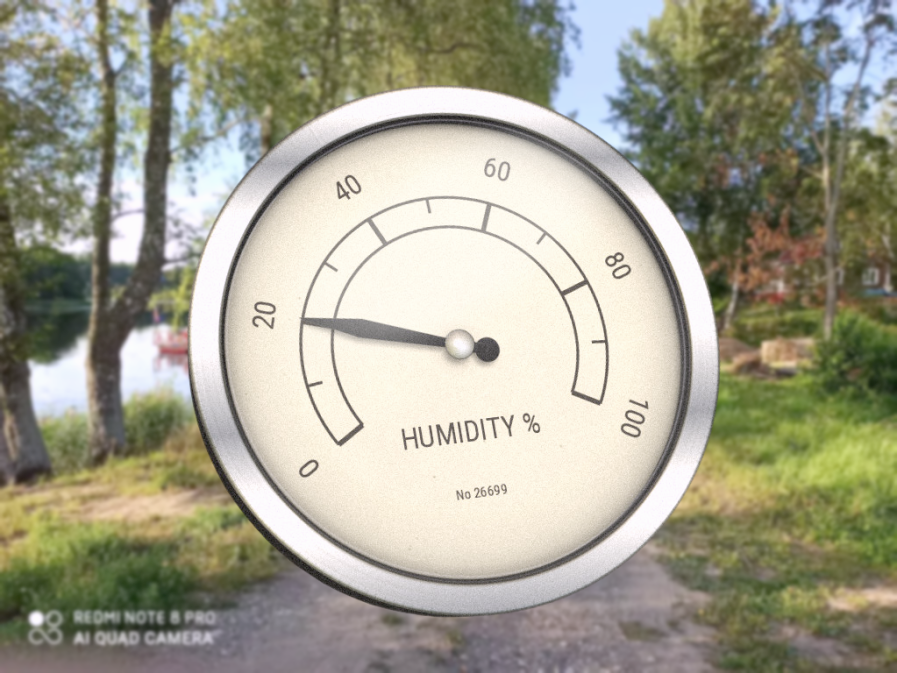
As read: 20%
